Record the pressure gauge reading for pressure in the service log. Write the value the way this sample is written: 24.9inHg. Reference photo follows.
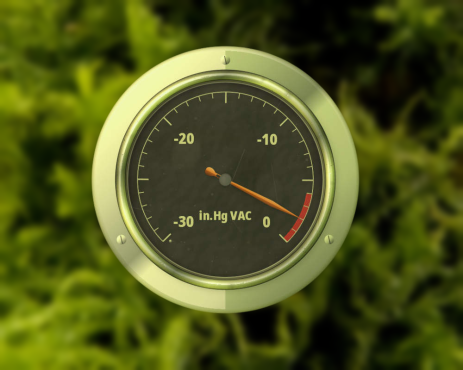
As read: -2inHg
